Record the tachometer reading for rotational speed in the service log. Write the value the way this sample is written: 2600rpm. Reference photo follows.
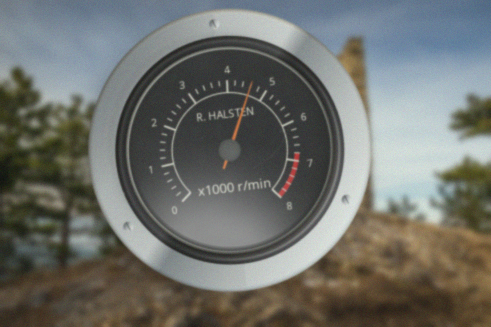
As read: 4600rpm
